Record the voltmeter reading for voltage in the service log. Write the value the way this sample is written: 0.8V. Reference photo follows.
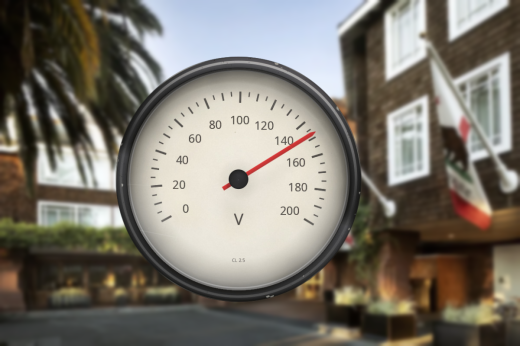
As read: 147.5V
